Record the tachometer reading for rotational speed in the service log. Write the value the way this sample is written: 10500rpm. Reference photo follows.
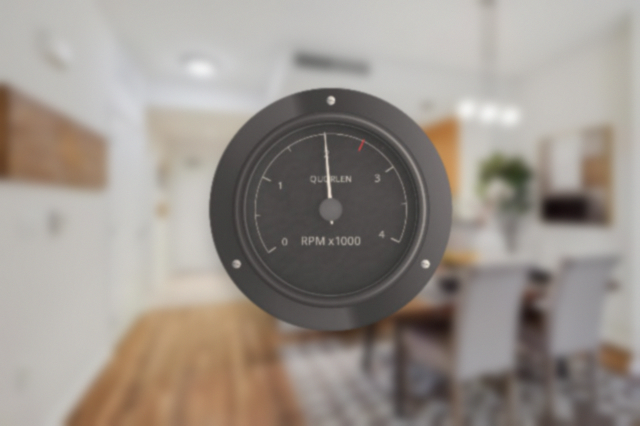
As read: 2000rpm
